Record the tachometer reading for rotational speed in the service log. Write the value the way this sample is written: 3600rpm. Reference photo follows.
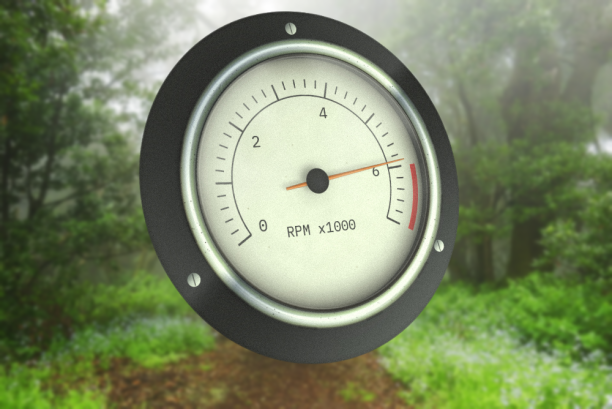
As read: 5900rpm
